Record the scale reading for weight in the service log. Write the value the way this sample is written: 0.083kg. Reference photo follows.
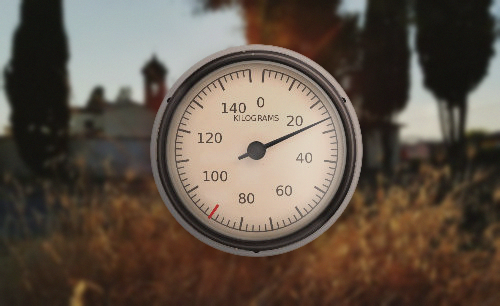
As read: 26kg
